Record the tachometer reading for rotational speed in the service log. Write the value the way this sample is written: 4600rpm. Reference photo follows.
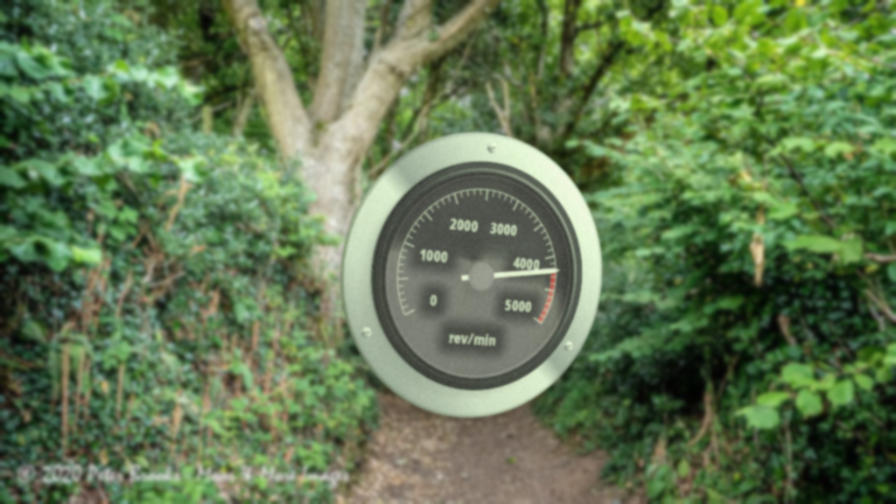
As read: 4200rpm
